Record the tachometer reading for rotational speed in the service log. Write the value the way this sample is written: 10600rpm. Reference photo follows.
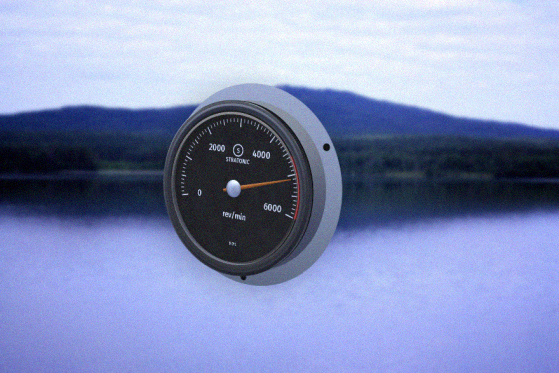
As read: 5100rpm
